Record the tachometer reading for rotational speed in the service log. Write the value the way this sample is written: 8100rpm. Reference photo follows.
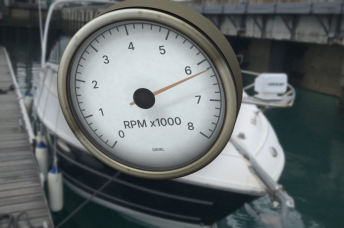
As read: 6200rpm
